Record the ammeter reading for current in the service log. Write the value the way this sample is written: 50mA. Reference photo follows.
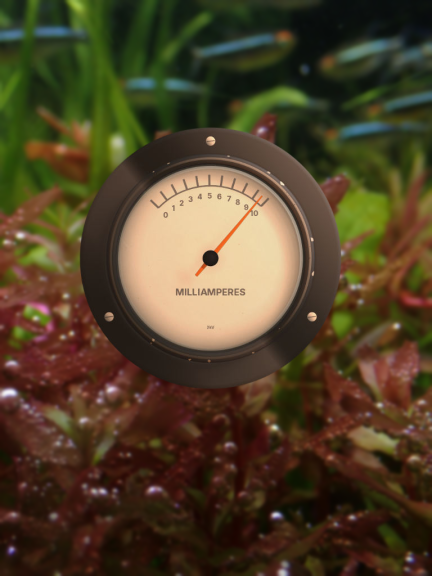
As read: 9.5mA
